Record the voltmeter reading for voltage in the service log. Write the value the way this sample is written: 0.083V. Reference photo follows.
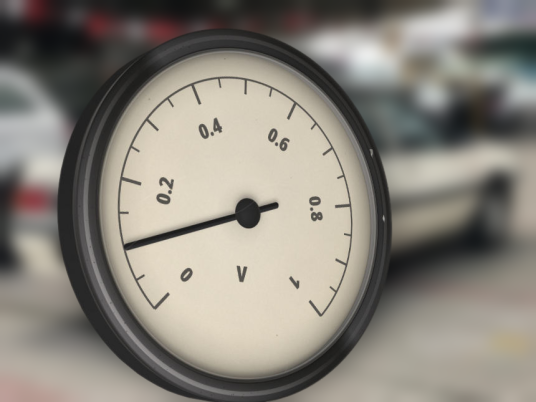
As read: 0.1V
